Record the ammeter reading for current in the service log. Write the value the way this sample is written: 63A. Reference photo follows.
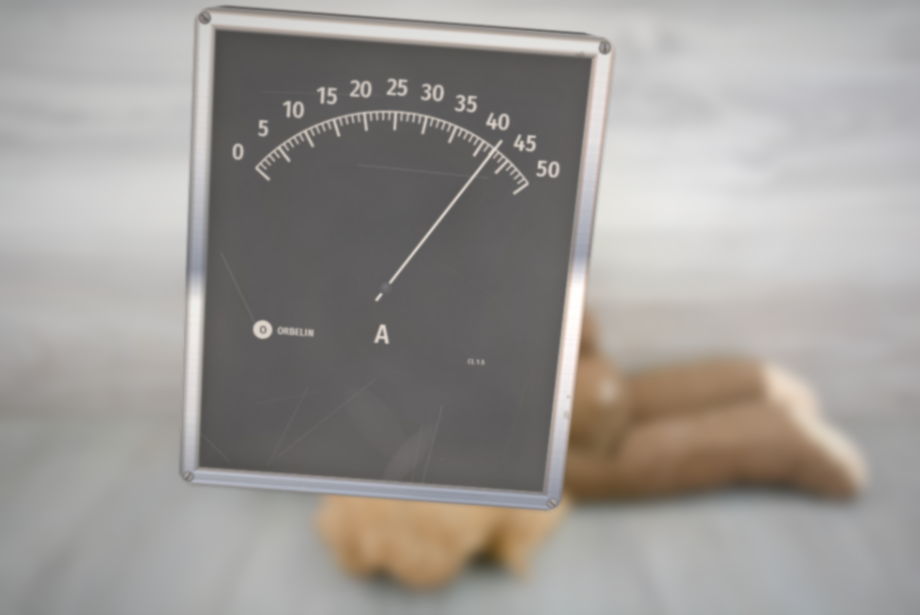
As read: 42A
